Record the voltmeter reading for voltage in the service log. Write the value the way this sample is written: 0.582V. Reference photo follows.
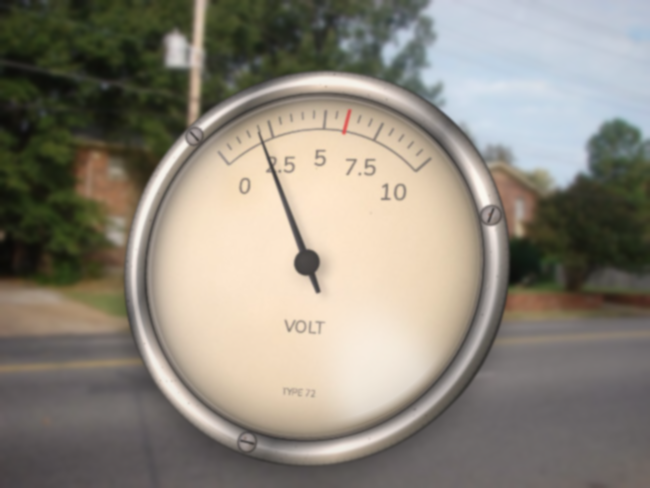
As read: 2V
